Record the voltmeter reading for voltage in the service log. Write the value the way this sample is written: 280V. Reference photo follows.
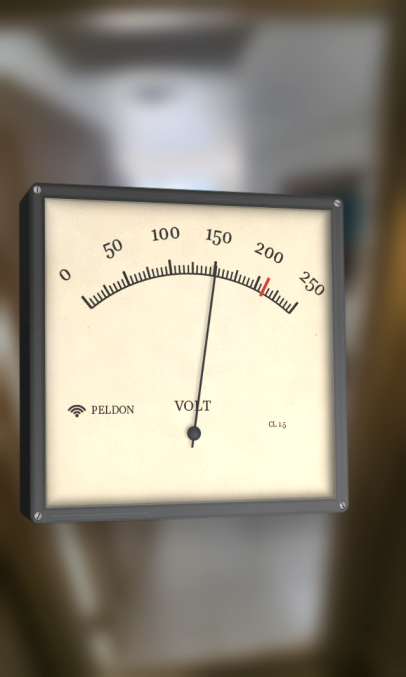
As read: 150V
